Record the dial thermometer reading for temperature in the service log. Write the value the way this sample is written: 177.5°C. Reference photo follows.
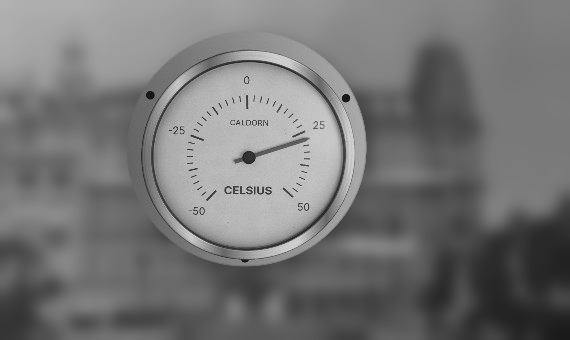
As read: 27.5°C
